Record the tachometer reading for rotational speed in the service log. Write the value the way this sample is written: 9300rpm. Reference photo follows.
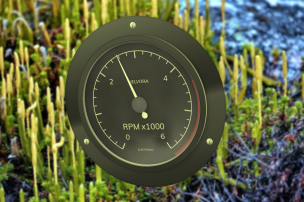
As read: 2600rpm
